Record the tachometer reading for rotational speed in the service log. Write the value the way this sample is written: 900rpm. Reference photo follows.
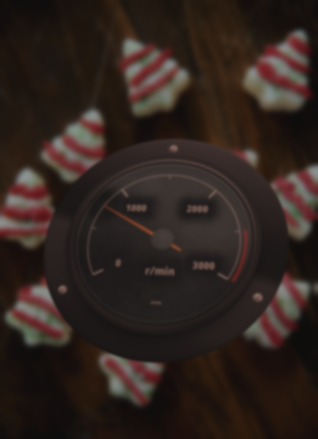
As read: 750rpm
